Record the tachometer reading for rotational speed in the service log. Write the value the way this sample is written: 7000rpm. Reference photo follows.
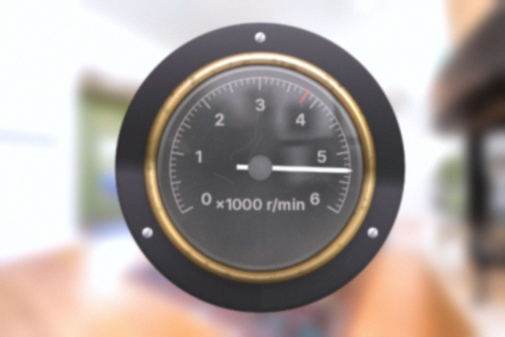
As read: 5300rpm
